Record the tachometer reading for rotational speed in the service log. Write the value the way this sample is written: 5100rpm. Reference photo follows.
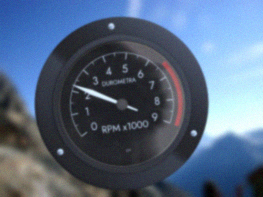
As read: 2250rpm
